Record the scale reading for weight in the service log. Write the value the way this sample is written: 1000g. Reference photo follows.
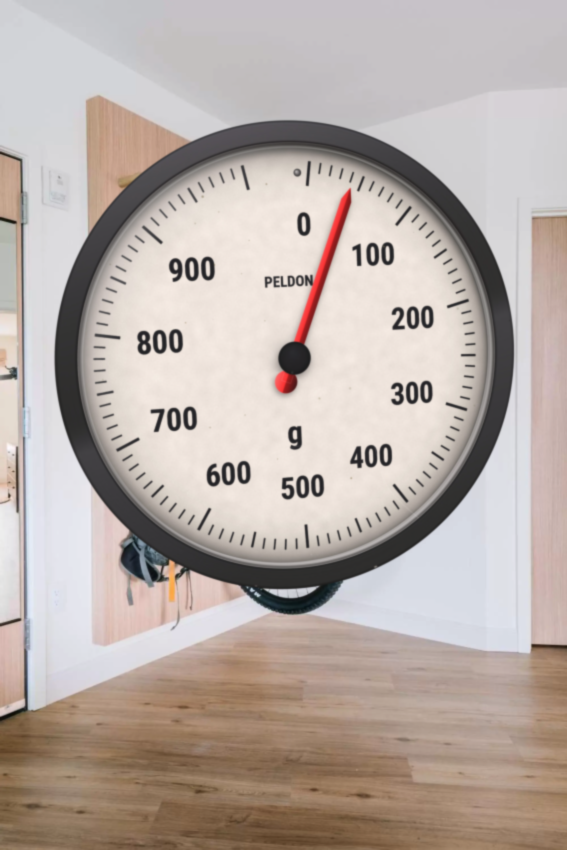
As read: 40g
